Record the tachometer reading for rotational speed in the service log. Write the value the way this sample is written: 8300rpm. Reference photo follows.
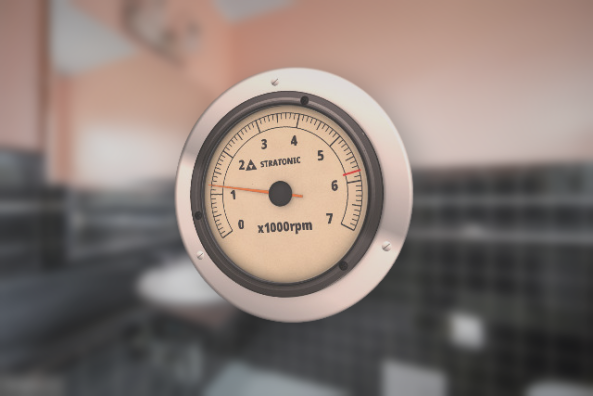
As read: 1200rpm
